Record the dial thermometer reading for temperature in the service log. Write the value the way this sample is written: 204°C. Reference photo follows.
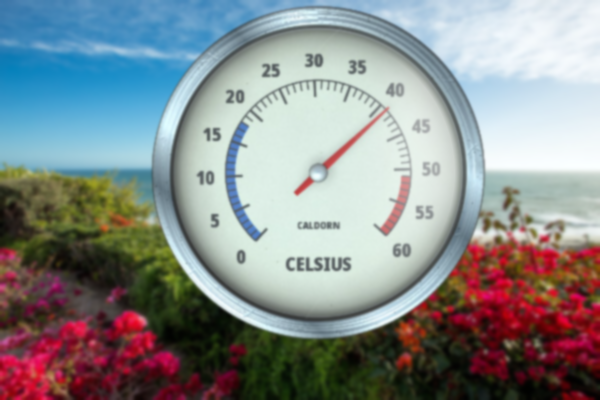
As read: 41°C
